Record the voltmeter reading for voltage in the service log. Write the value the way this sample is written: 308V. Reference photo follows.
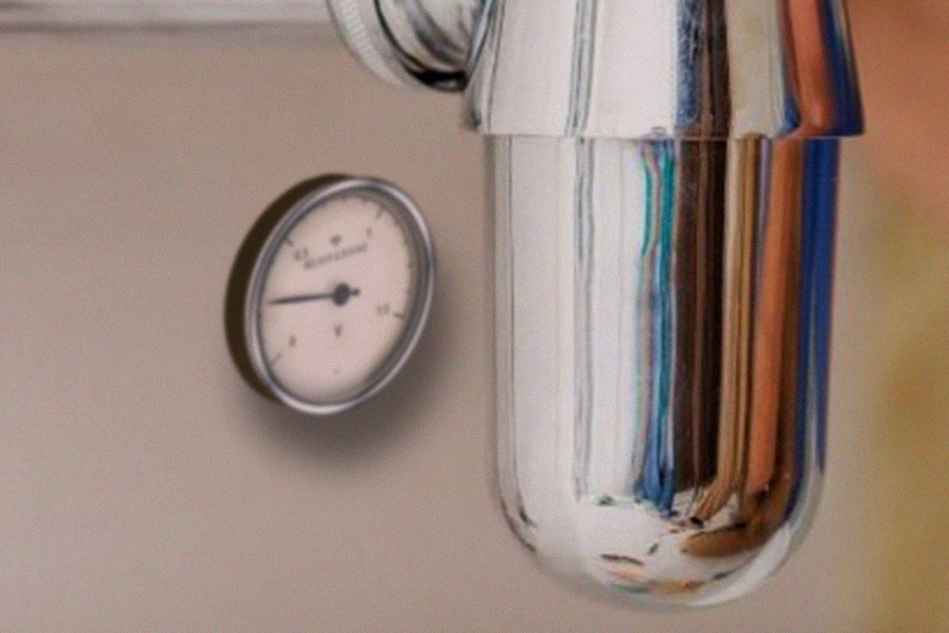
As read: 0.25V
